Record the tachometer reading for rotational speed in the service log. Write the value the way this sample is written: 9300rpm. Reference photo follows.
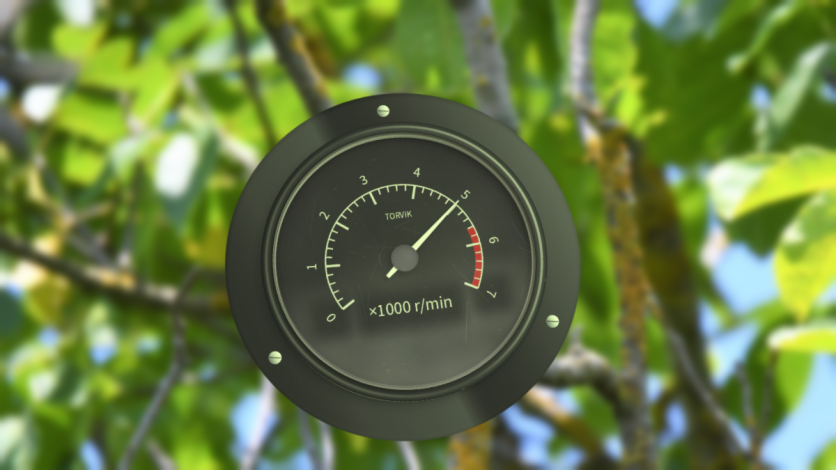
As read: 5000rpm
